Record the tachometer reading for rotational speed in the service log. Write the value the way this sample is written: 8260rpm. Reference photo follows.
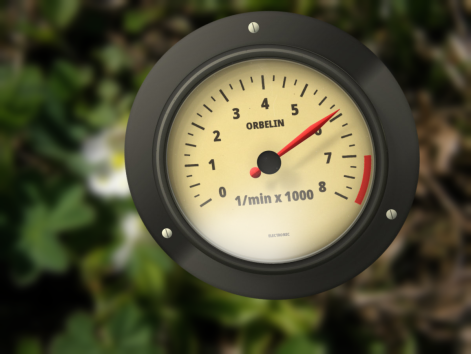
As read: 5875rpm
